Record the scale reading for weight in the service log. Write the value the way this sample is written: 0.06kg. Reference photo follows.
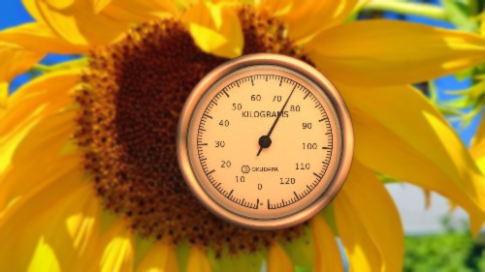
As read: 75kg
